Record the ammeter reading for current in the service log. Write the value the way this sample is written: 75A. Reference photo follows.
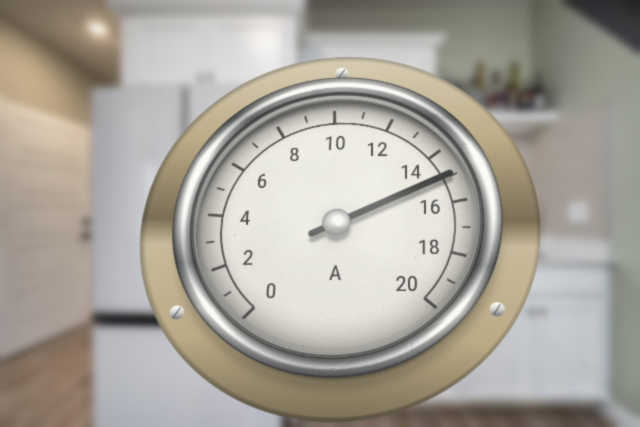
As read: 15A
